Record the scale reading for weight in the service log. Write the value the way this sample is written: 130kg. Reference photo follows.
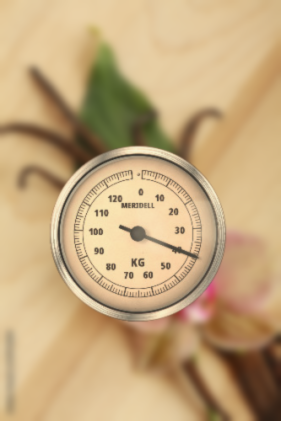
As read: 40kg
